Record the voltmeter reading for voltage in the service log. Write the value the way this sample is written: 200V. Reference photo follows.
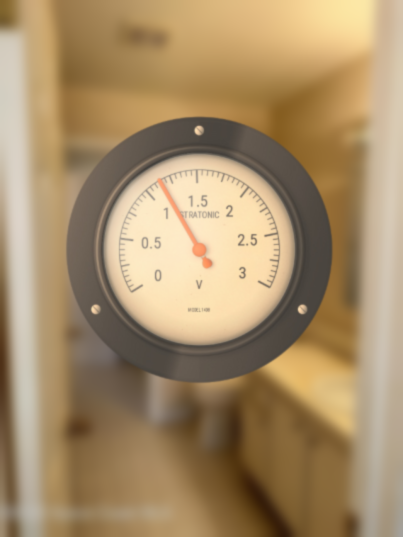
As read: 1.15V
